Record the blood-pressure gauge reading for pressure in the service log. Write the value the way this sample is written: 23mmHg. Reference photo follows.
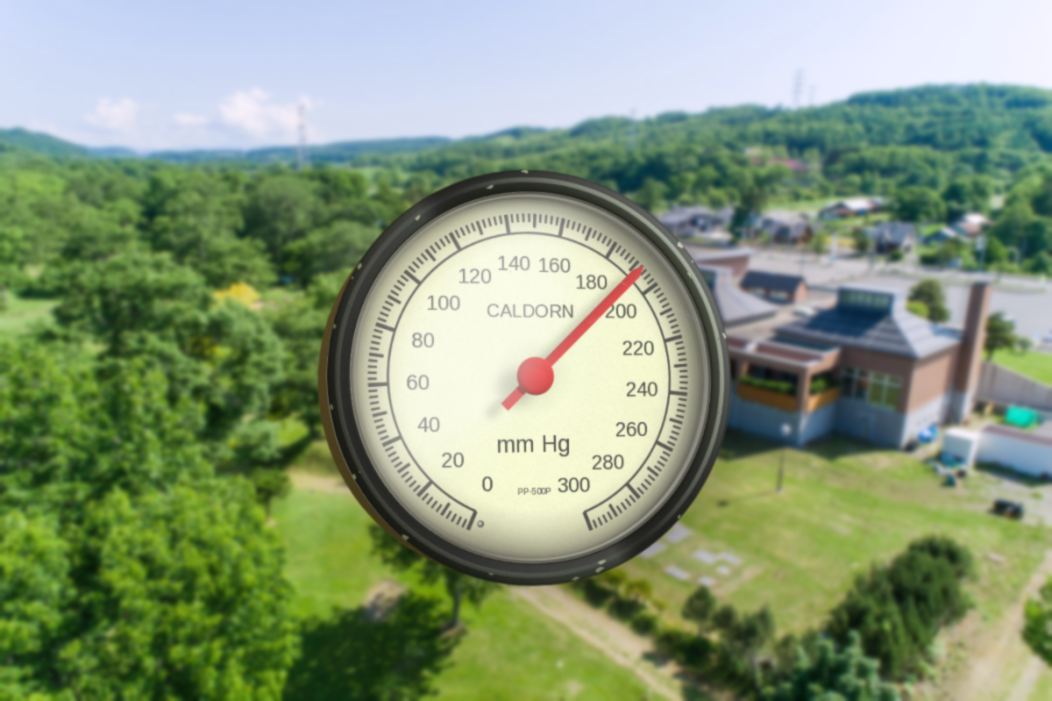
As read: 192mmHg
